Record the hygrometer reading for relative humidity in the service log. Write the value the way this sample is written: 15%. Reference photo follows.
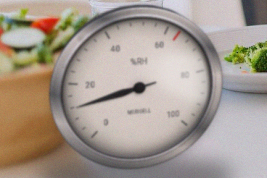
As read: 12%
